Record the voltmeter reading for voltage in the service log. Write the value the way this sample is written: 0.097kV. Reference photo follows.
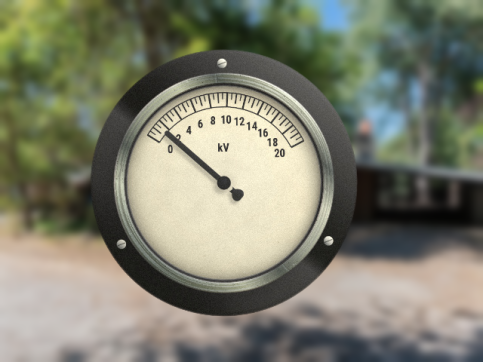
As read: 1.5kV
